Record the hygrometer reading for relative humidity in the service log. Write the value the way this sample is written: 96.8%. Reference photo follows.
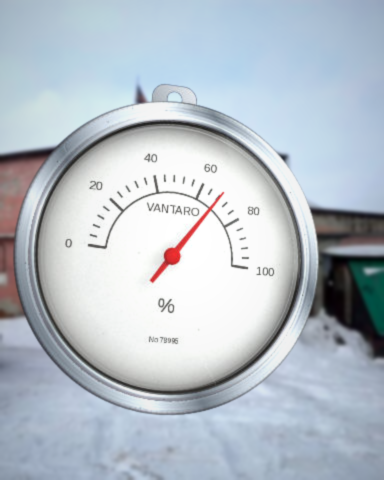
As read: 68%
